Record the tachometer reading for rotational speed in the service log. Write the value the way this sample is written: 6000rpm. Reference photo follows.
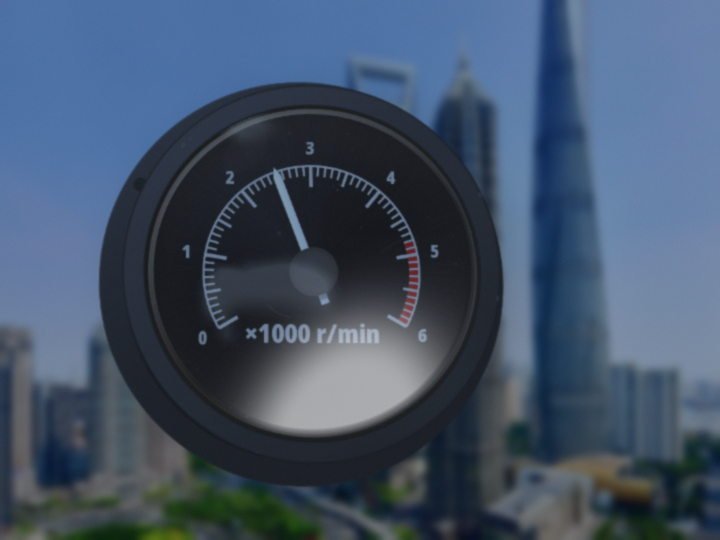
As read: 2500rpm
